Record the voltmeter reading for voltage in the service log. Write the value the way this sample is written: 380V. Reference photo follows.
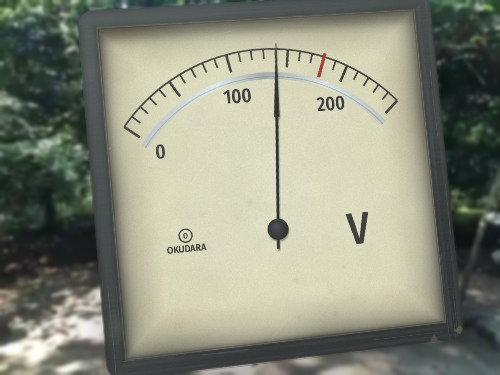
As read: 140V
